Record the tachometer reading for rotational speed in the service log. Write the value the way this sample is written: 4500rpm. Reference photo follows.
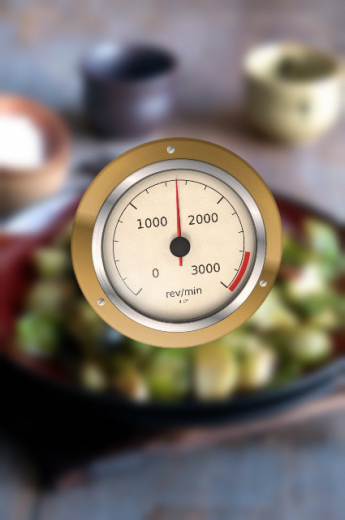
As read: 1500rpm
